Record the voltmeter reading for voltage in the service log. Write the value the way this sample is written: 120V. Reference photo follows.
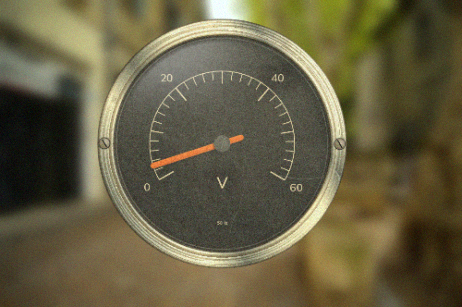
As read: 3V
